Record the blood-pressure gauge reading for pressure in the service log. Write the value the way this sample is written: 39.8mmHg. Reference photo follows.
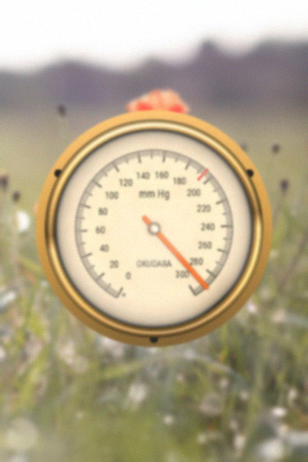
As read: 290mmHg
